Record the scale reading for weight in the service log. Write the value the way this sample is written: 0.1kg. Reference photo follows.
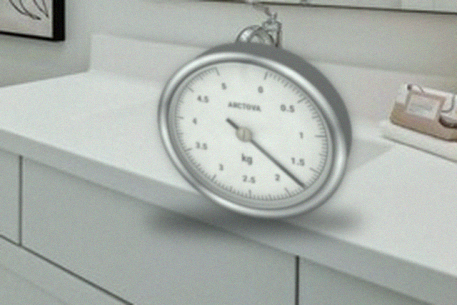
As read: 1.75kg
